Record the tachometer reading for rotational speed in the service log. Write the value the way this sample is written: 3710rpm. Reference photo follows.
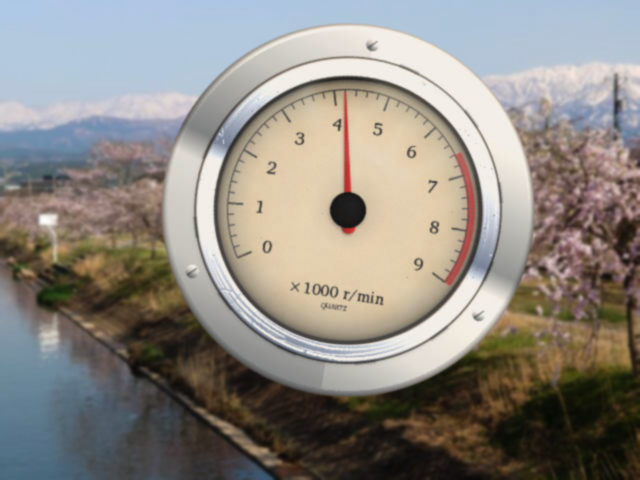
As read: 4200rpm
